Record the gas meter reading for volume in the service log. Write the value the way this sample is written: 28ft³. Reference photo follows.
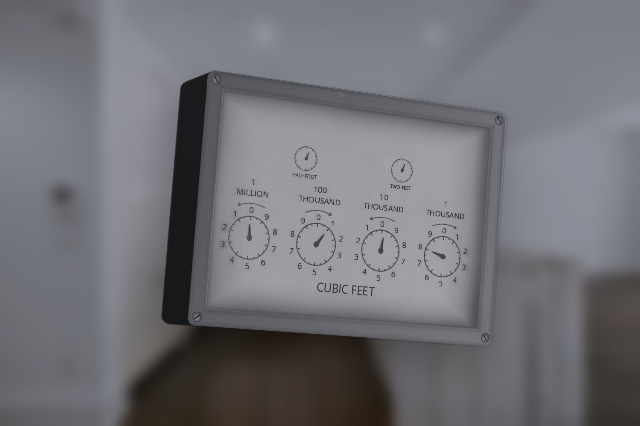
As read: 9800ft³
